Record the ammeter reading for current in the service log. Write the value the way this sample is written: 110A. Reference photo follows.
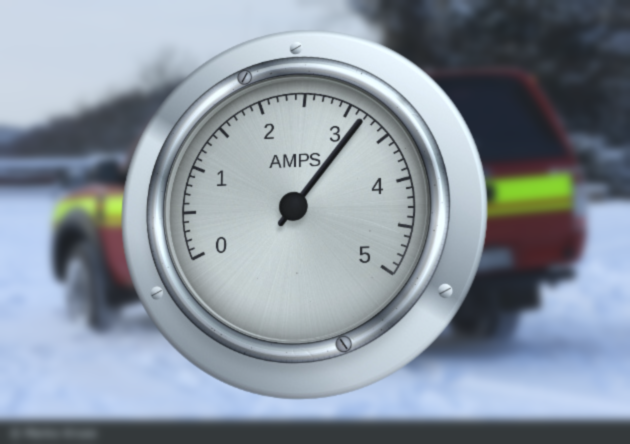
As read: 3.2A
